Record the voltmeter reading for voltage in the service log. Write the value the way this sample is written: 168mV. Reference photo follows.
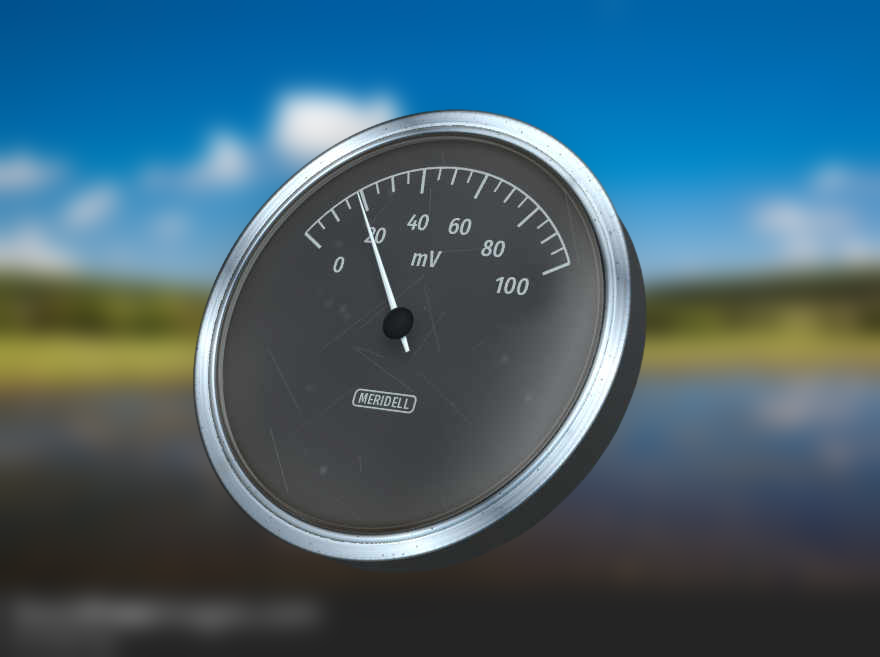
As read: 20mV
